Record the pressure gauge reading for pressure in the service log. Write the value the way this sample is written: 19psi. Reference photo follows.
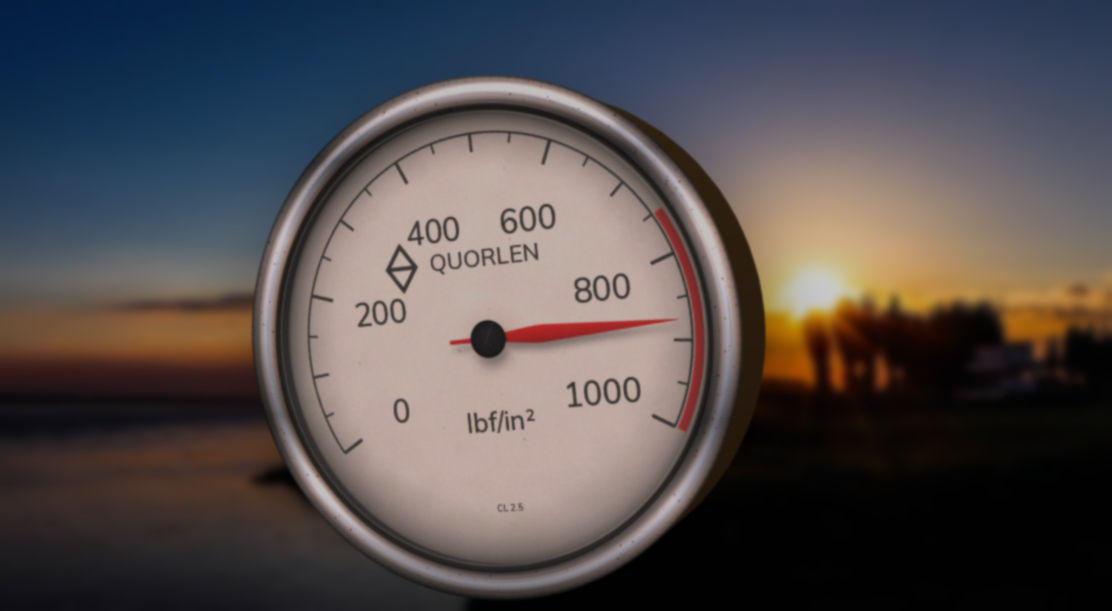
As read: 875psi
